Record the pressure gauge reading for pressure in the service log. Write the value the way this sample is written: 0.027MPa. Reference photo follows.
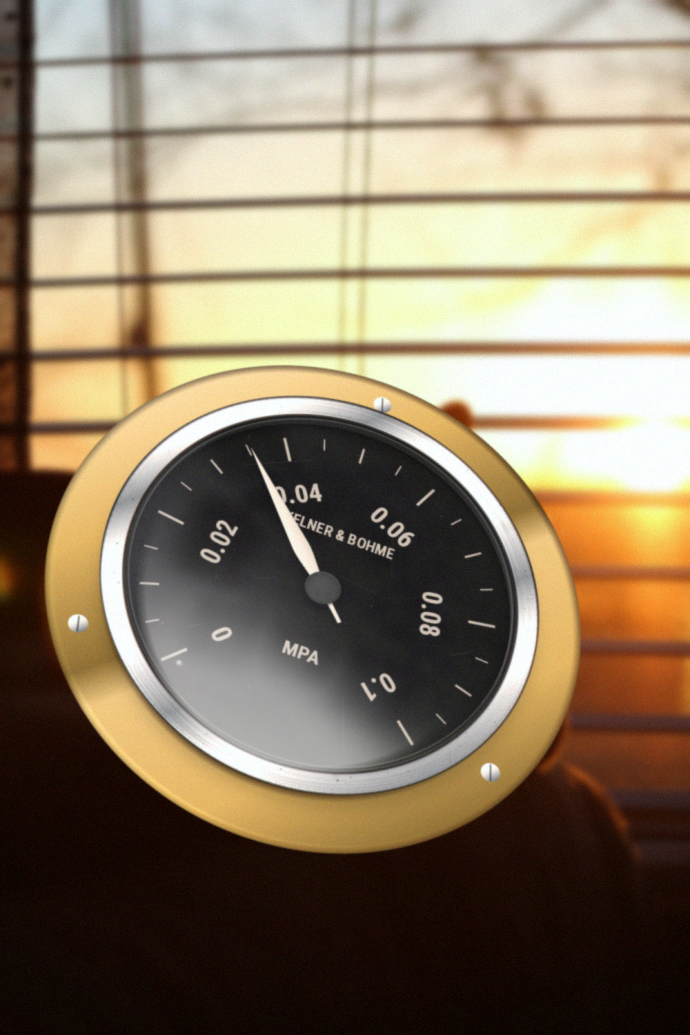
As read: 0.035MPa
